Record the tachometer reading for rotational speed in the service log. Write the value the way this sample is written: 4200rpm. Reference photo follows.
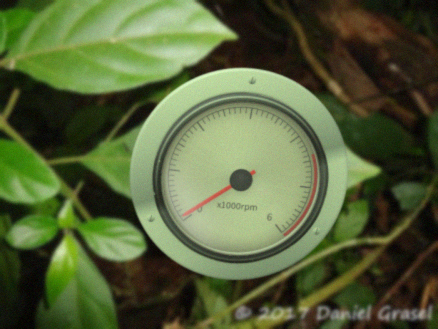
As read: 100rpm
